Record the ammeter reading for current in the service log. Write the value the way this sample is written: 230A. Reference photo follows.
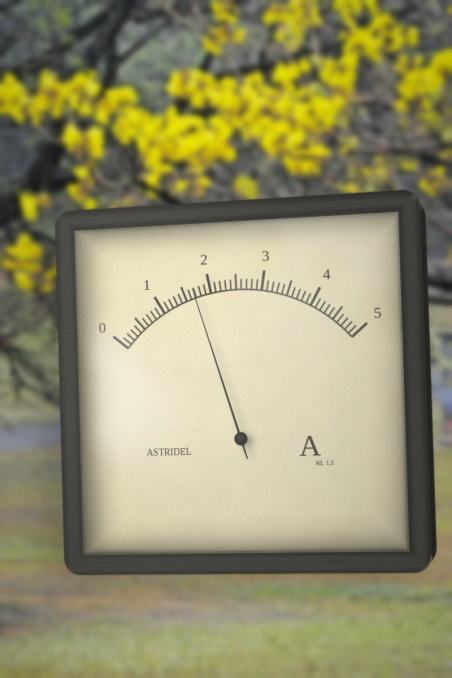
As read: 1.7A
